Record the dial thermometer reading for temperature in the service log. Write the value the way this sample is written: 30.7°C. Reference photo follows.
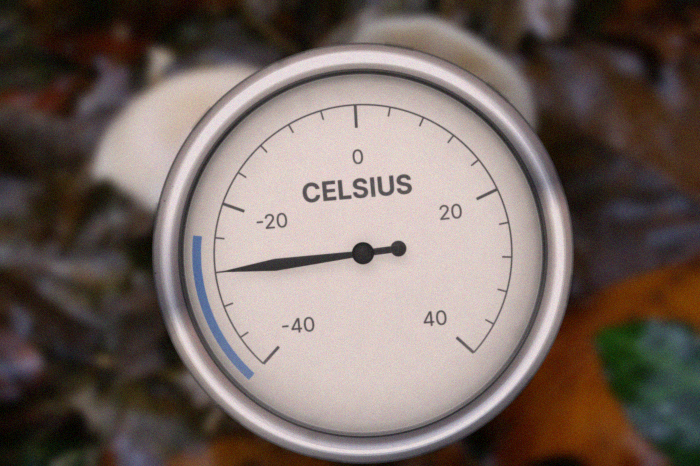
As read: -28°C
